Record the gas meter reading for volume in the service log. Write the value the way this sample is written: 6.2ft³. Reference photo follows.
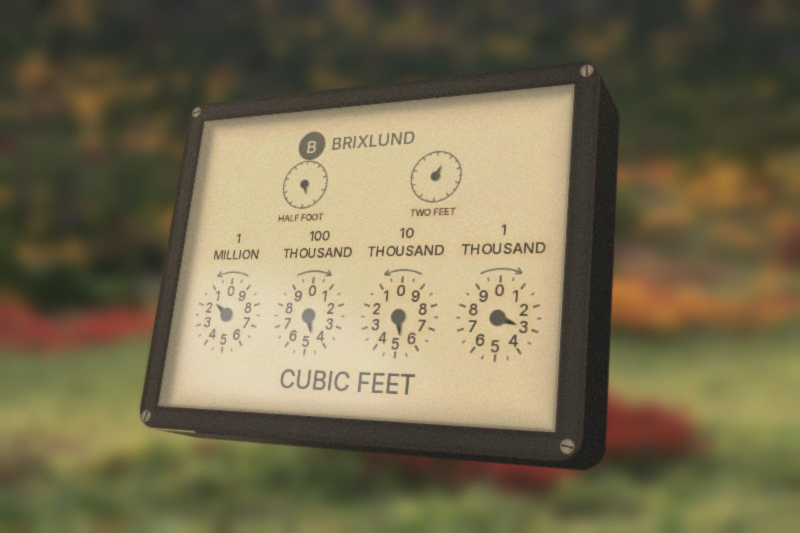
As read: 145300ft³
